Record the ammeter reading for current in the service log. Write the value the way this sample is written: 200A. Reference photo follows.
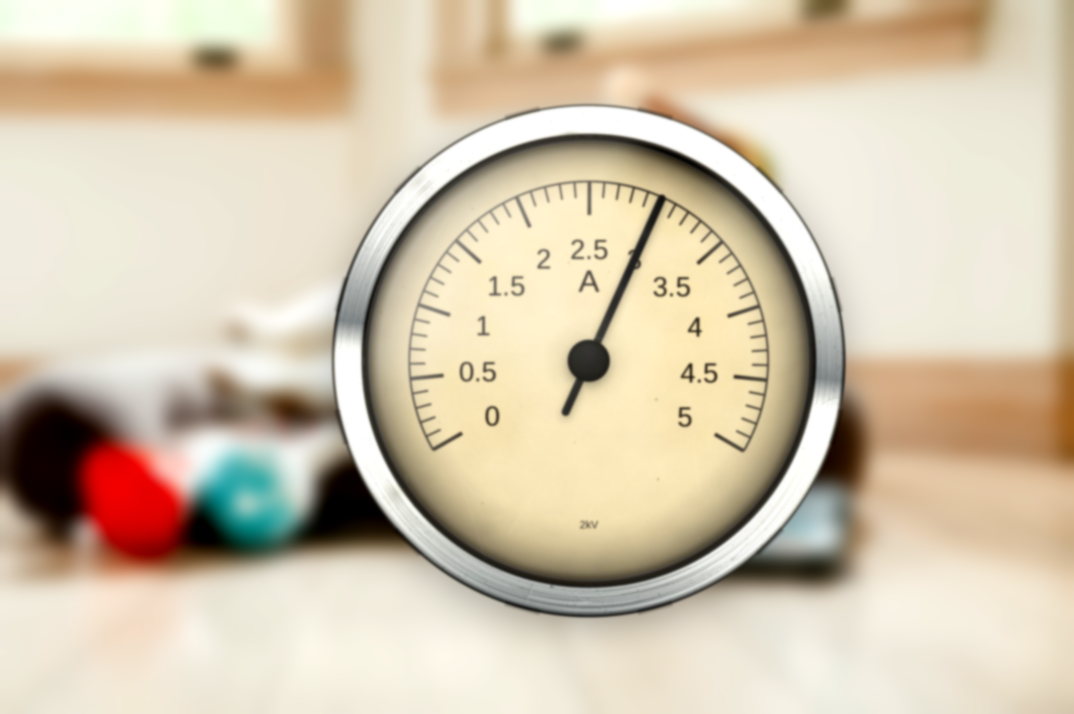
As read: 3A
